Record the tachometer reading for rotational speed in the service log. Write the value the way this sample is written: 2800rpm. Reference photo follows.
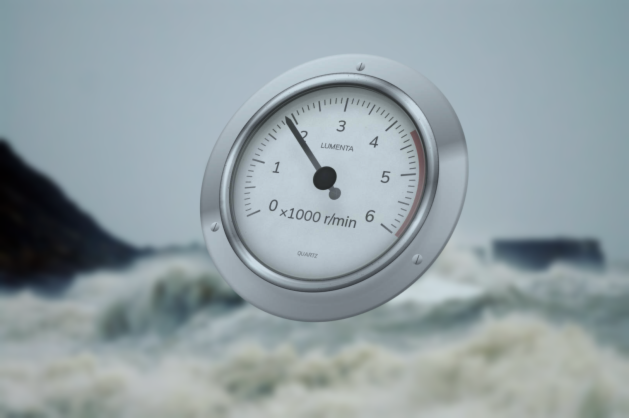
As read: 1900rpm
